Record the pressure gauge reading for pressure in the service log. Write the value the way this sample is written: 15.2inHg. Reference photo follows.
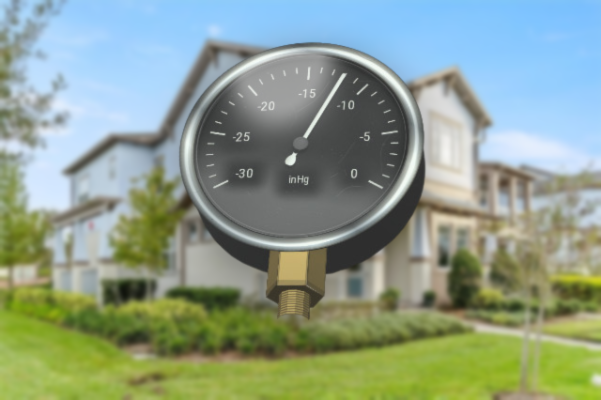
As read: -12inHg
